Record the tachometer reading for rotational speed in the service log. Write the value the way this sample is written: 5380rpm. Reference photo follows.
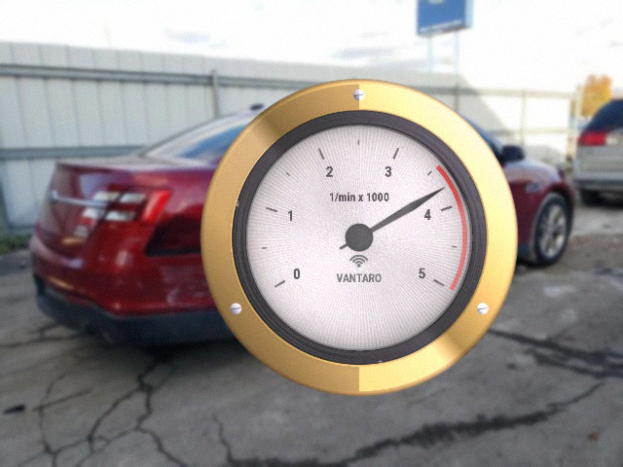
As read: 3750rpm
